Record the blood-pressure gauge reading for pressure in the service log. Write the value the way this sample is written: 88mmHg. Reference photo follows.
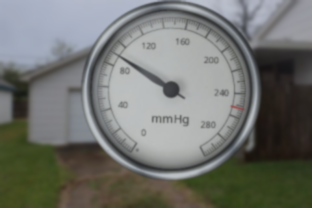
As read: 90mmHg
